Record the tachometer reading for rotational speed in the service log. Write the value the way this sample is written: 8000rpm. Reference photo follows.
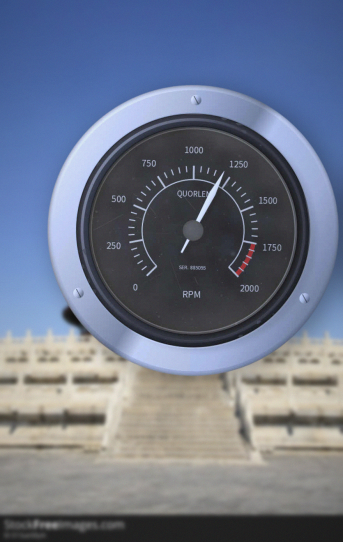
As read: 1200rpm
